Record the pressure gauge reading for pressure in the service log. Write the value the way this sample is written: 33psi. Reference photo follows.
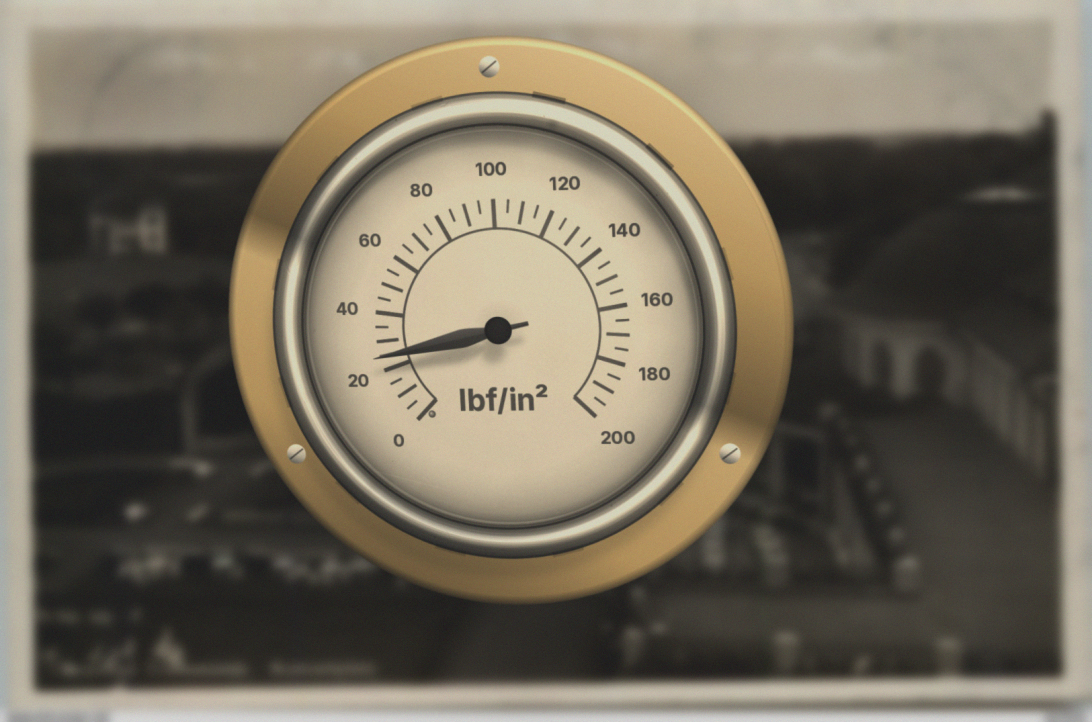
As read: 25psi
